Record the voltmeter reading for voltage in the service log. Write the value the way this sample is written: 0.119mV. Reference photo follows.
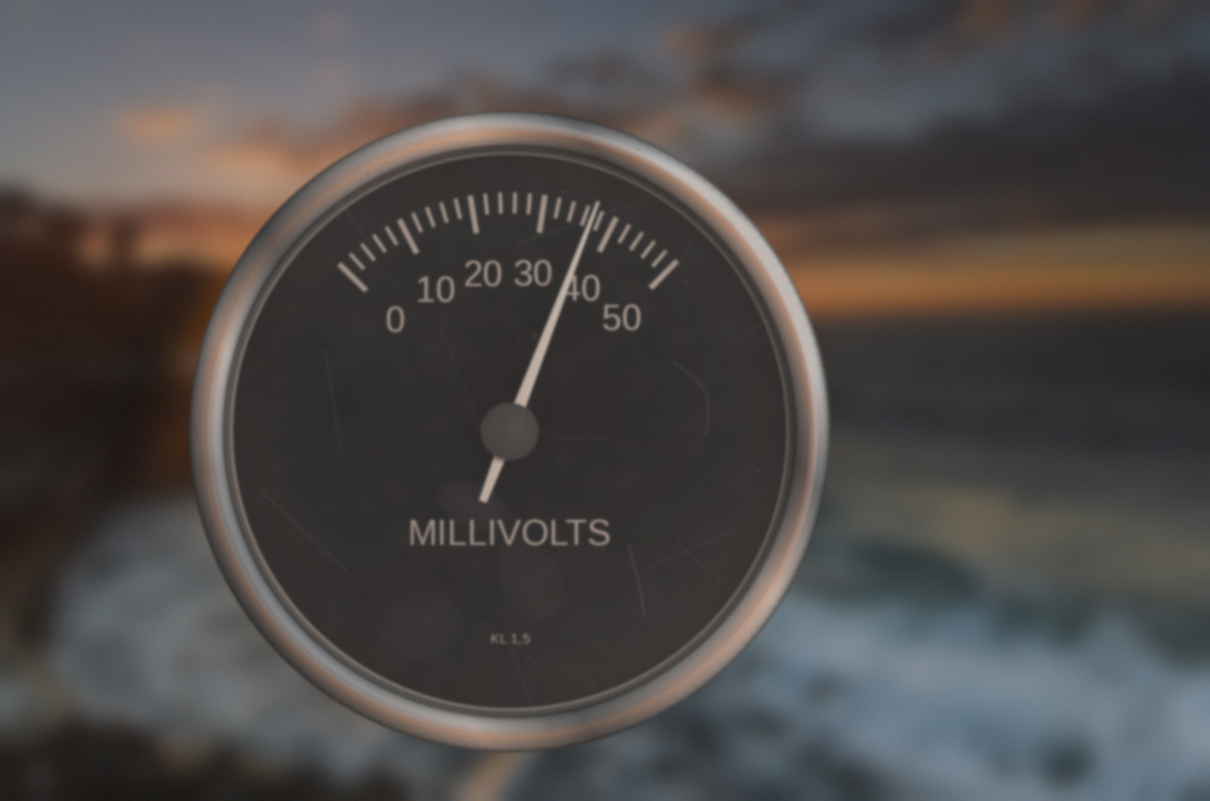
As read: 37mV
